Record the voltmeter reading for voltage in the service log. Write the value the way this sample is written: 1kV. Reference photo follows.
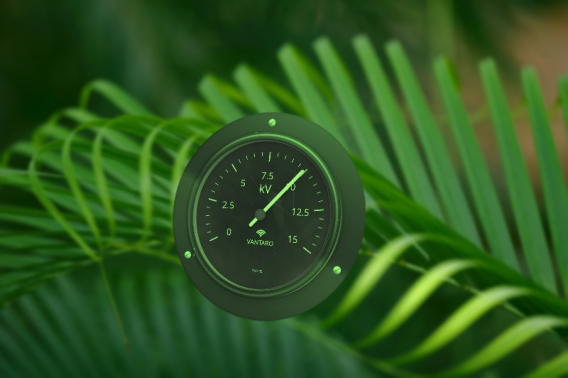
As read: 10kV
